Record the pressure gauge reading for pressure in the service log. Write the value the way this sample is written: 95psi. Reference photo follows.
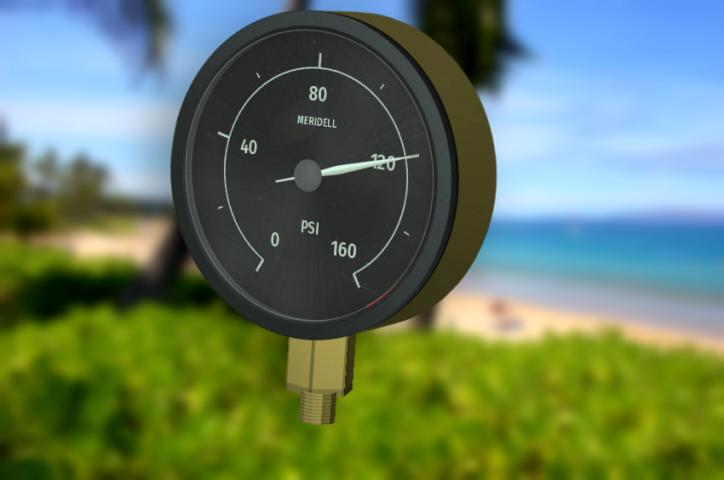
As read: 120psi
